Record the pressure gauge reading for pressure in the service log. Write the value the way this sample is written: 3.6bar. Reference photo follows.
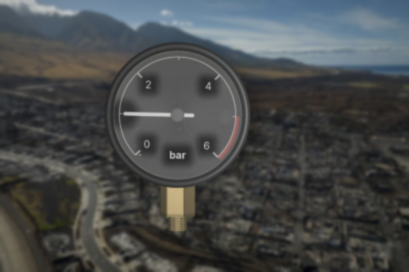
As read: 1bar
